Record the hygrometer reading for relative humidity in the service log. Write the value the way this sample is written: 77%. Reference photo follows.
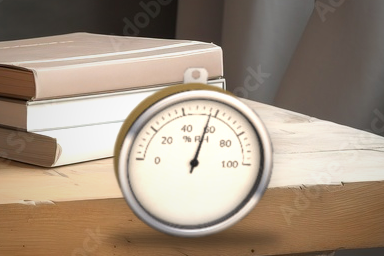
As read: 56%
